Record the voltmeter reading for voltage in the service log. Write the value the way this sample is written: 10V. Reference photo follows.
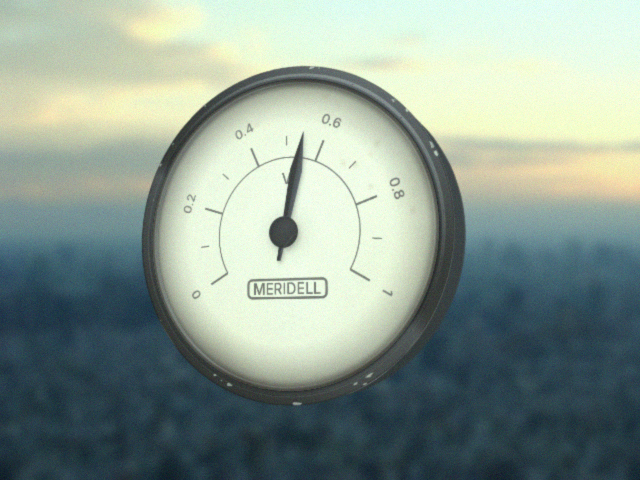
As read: 0.55V
